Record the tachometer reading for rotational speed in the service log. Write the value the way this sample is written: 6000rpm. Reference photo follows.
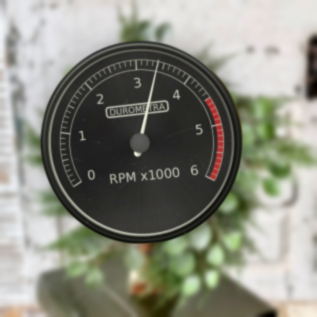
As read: 3400rpm
